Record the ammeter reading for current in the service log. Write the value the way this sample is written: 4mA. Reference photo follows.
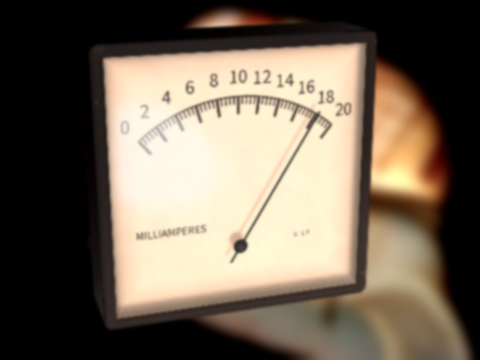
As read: 18mA
